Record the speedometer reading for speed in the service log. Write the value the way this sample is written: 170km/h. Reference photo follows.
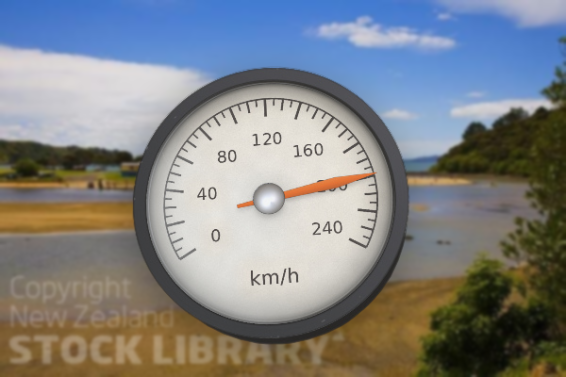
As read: 200km/h
